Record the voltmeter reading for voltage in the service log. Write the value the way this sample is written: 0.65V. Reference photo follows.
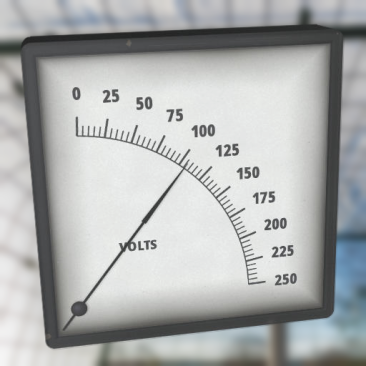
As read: 105V
